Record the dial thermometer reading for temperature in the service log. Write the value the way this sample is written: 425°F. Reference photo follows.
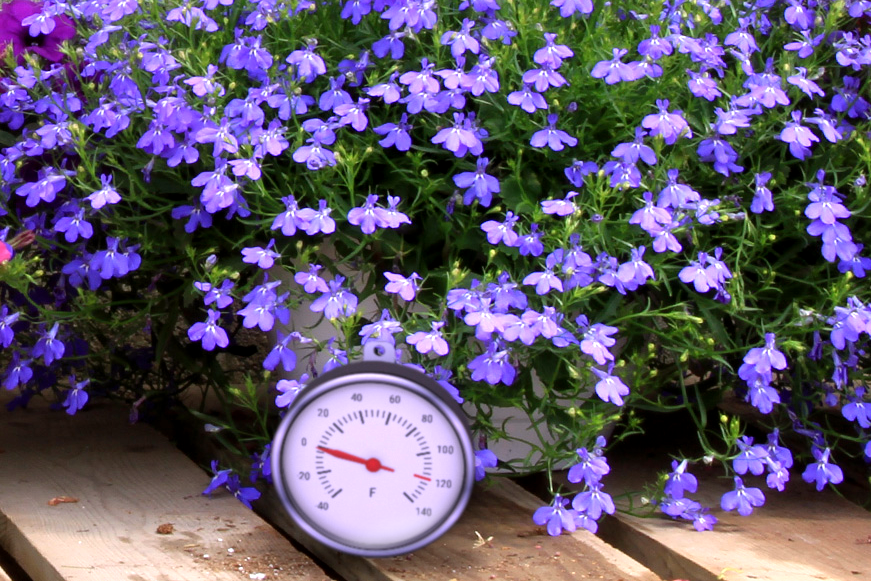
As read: 0°F
